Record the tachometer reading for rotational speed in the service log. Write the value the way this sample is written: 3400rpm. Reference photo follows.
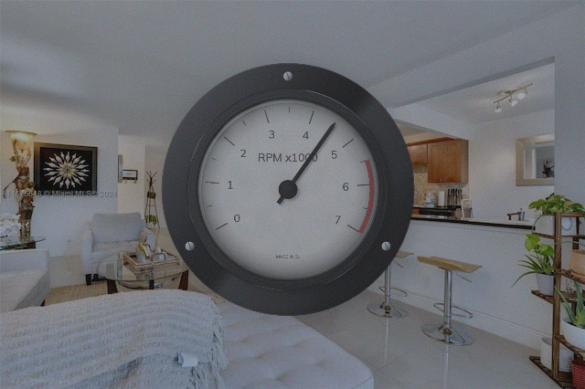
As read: 4500rpm
